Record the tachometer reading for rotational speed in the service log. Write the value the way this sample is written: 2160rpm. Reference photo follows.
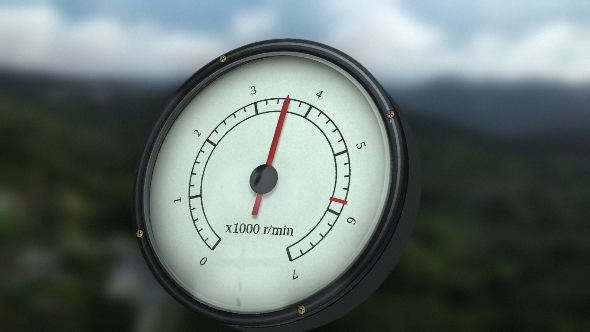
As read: 3600rpm
